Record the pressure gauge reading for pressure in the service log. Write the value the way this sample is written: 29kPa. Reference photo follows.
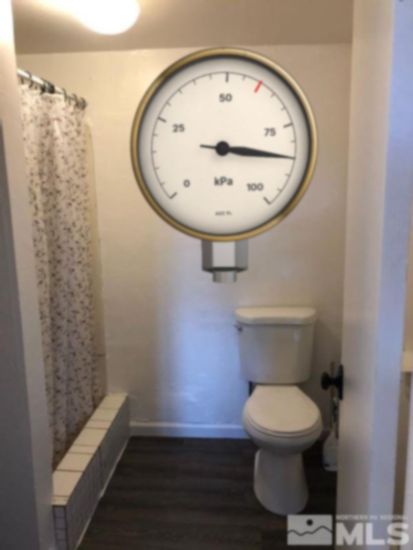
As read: 85kPa
